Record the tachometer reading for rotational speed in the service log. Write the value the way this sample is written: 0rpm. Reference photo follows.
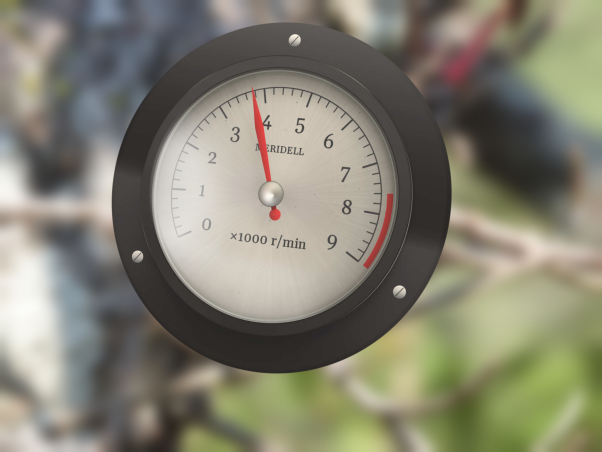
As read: 3800rpm
